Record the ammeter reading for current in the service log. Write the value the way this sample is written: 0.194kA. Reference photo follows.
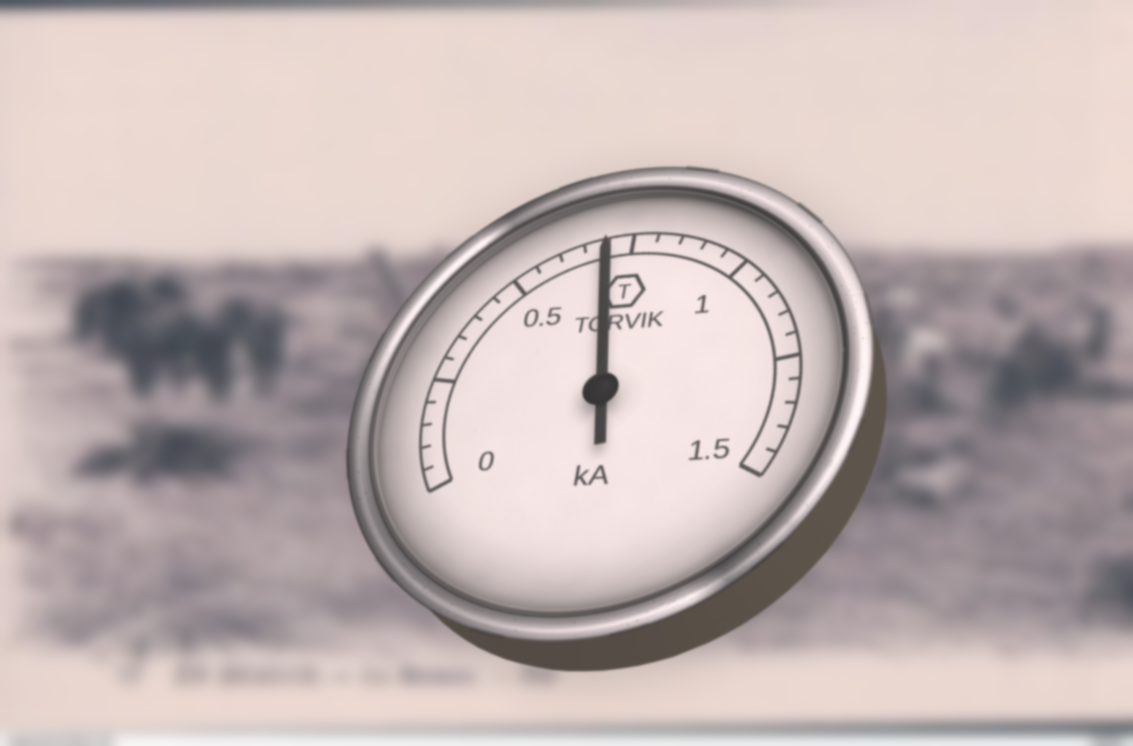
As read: 0.7kA
